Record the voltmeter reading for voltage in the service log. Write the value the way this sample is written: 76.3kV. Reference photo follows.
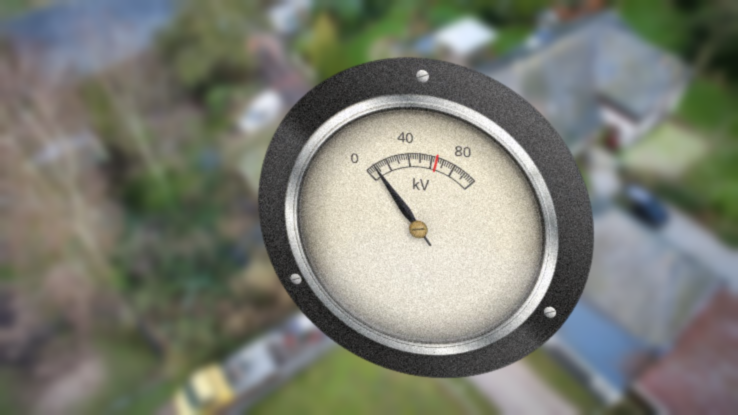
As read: 10kV
